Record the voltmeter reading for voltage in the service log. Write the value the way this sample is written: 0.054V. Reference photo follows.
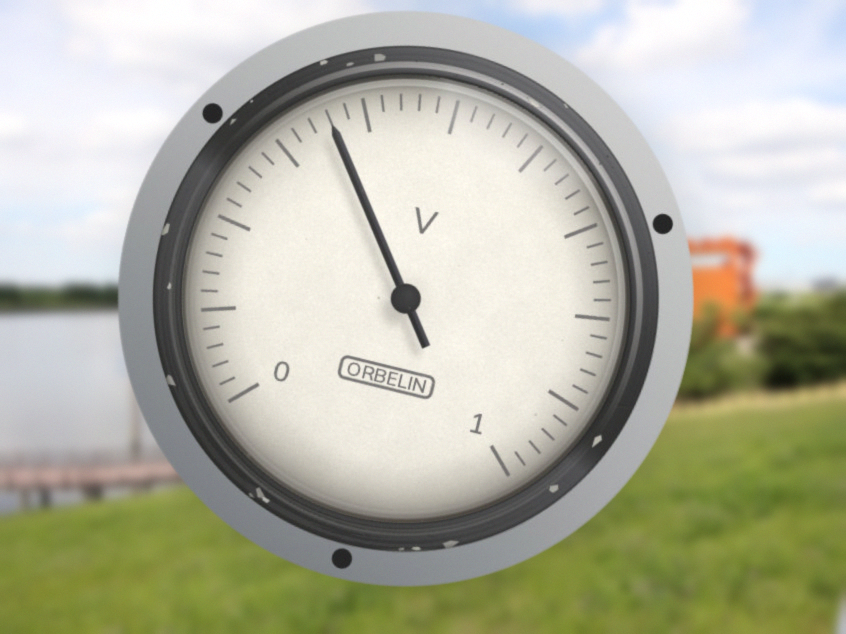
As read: 0.36V
